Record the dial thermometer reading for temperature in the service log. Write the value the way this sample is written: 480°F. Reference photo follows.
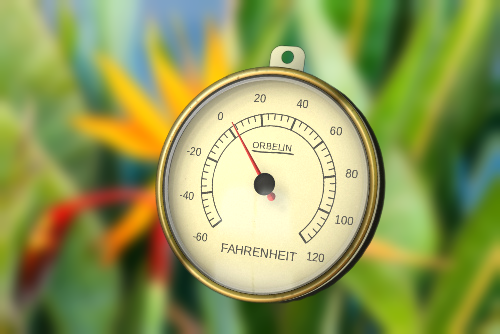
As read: 4°F
